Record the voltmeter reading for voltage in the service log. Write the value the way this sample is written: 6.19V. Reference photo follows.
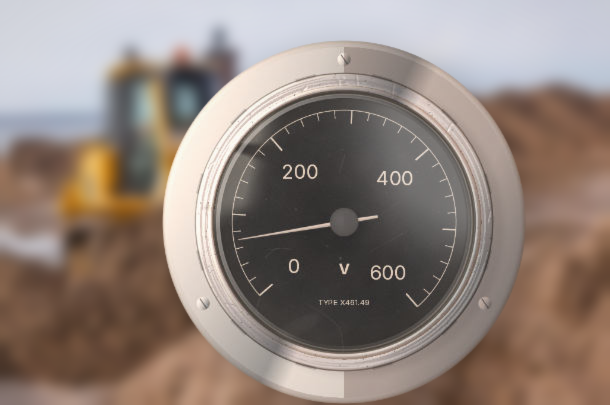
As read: 70V
